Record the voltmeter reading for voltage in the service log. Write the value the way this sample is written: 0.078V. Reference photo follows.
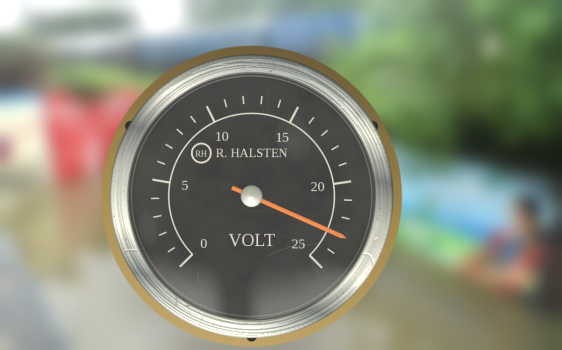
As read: 23V
